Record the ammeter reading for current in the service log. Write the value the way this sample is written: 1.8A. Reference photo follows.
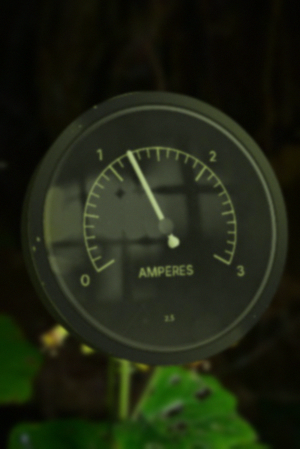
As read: 1.2A
